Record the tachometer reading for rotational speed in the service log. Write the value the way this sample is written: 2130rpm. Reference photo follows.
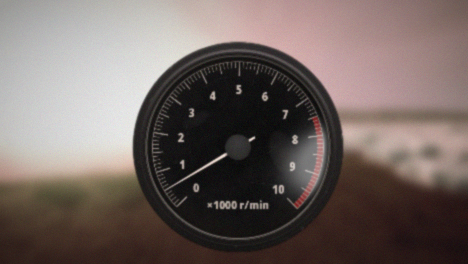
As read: 500rpm
